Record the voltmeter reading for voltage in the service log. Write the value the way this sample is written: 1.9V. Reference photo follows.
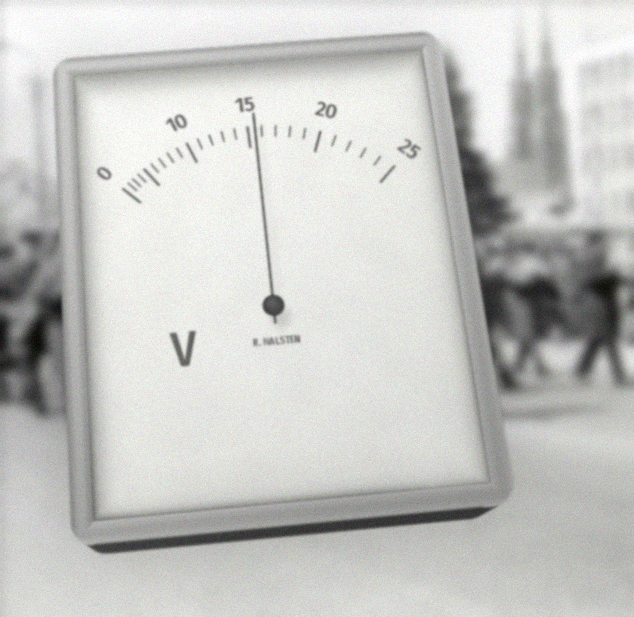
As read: 15.5V
